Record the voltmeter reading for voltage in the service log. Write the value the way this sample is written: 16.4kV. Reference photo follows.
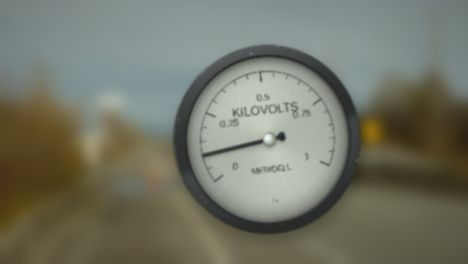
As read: 0.1kV
